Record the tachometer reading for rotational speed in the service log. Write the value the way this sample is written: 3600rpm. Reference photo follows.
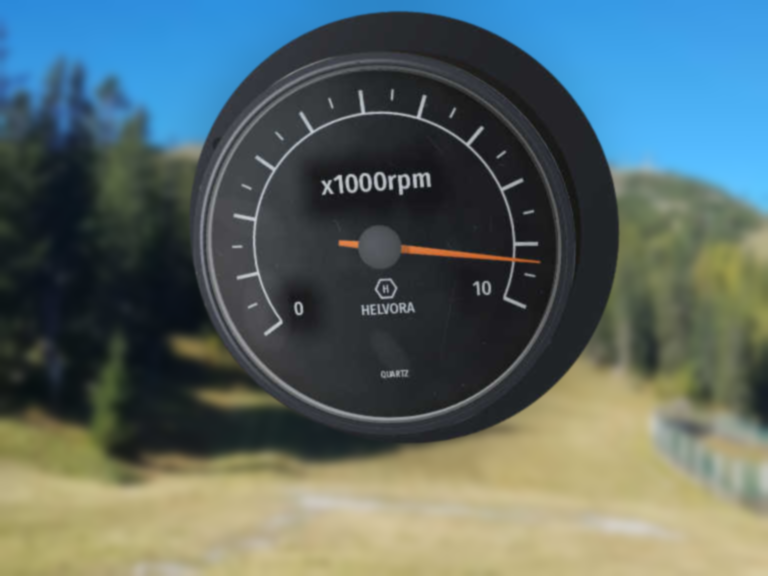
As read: 9250rpm
